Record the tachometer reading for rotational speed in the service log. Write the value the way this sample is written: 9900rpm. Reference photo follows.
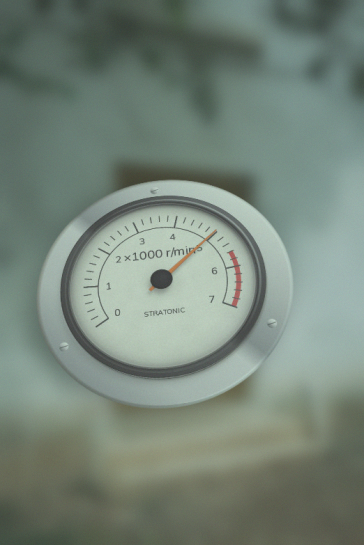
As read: 5000rpm
